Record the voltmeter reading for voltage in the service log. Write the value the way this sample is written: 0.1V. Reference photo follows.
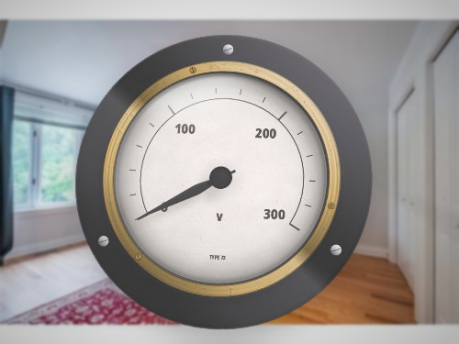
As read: 0V
